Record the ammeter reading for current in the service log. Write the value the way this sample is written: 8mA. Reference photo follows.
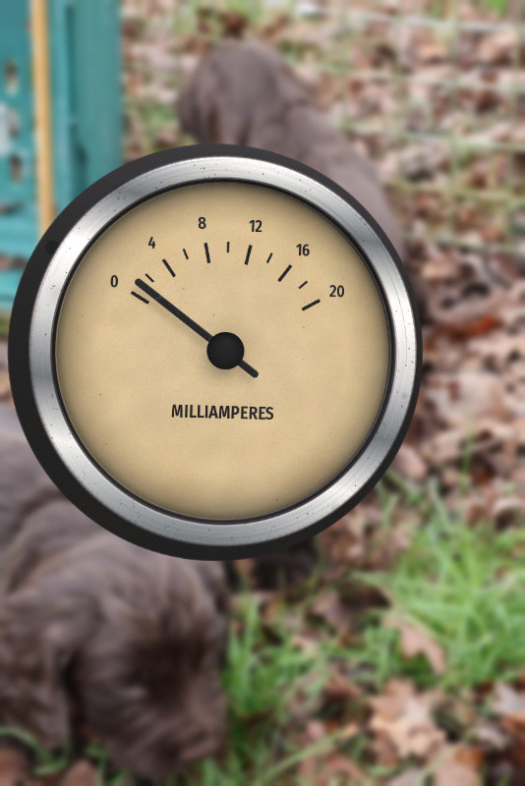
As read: 1mA
